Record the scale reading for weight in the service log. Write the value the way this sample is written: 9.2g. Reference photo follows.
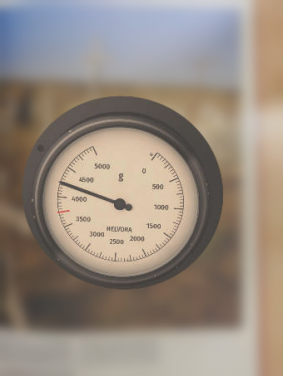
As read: 4250g
